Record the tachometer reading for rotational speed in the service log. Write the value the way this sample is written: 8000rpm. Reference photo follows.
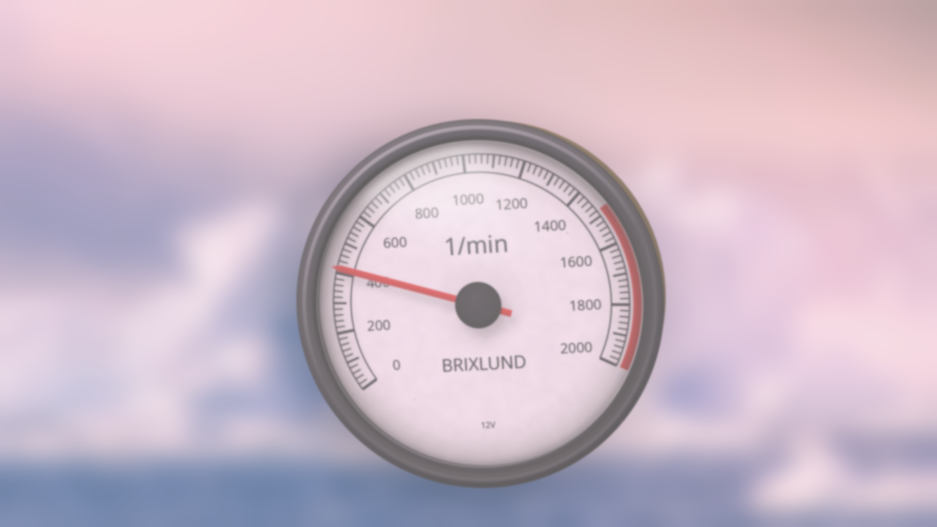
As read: 420rpm
